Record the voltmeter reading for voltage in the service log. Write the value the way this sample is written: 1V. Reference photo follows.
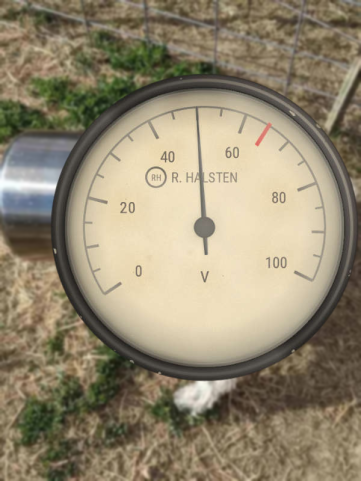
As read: 50V
